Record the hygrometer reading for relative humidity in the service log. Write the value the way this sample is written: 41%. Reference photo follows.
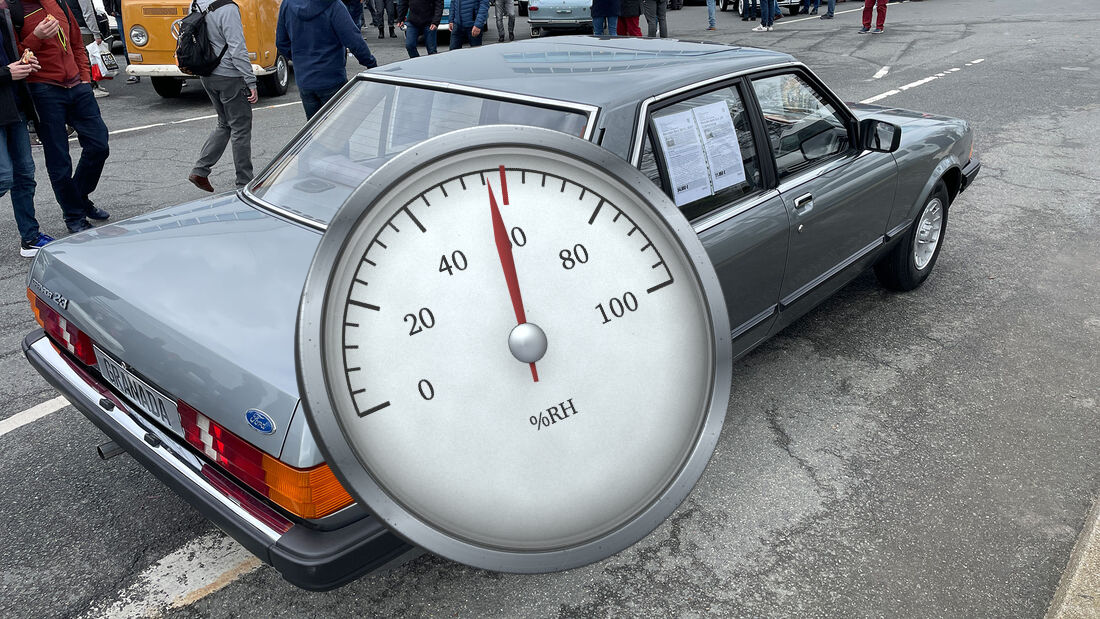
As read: 56%
